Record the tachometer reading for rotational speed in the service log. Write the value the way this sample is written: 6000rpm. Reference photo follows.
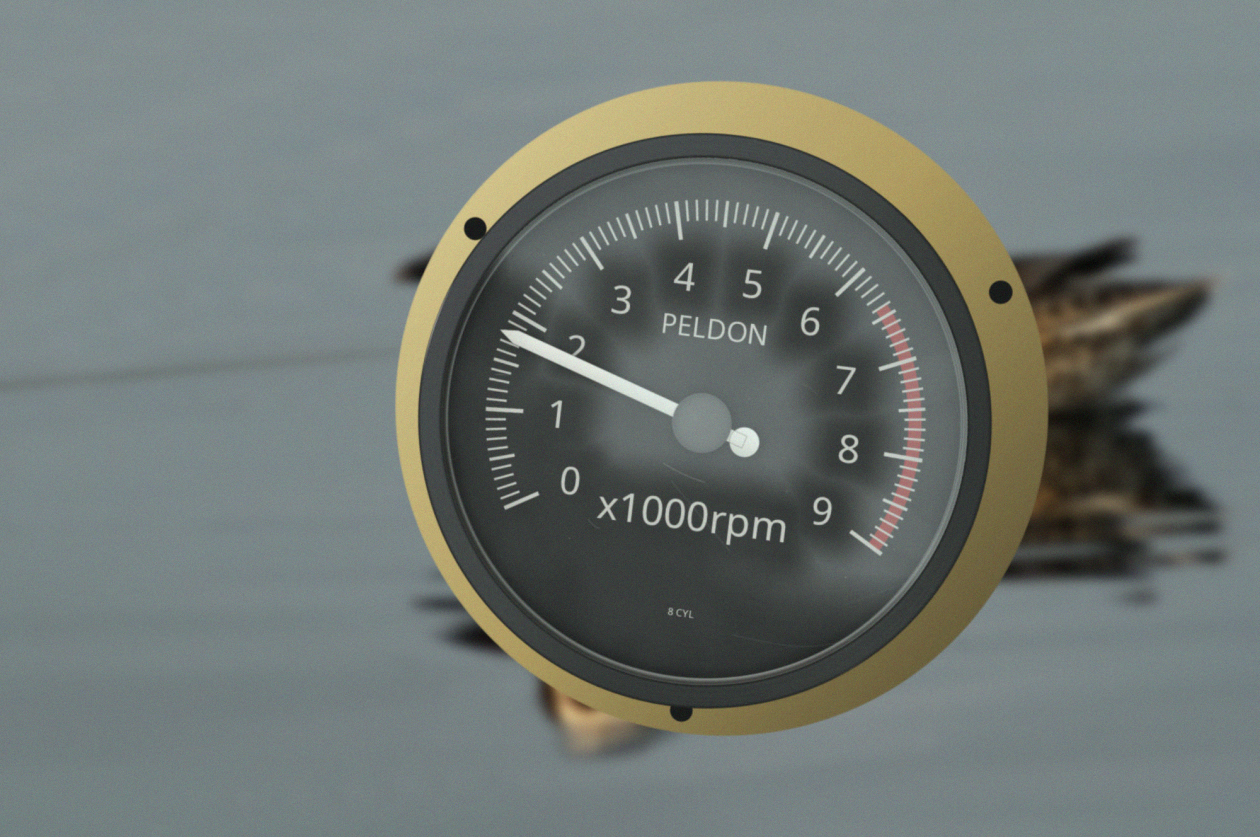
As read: 1800rpm
